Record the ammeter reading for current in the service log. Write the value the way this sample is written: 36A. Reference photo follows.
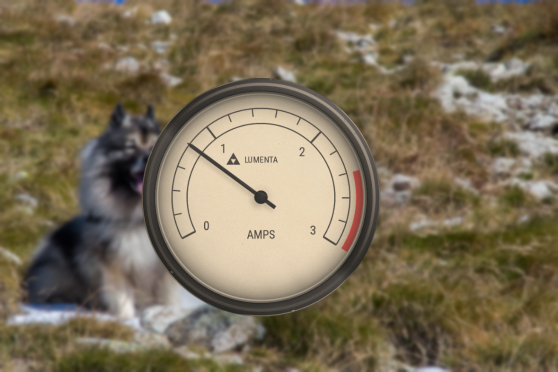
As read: 0.8A
